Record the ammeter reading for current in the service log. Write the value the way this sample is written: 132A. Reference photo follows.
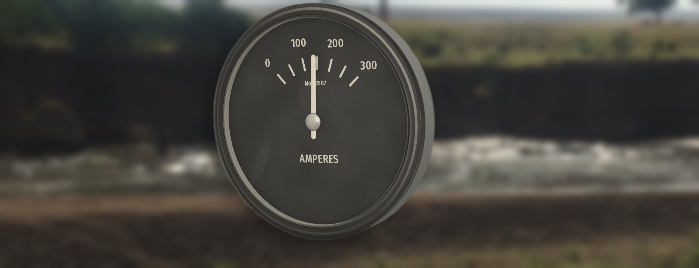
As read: 150A
